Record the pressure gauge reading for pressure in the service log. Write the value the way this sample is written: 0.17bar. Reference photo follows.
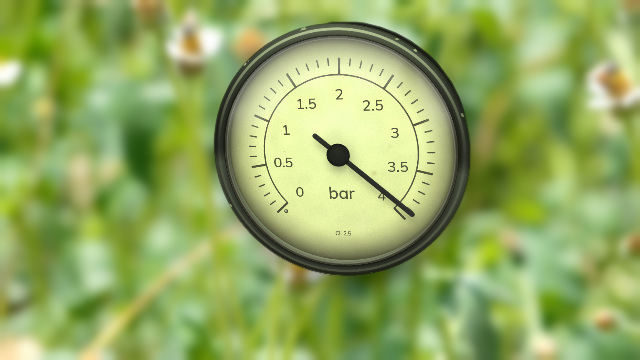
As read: 3.9bar
